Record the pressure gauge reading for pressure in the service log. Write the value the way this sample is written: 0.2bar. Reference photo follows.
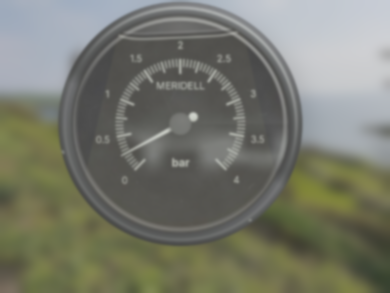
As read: 0.25bar
